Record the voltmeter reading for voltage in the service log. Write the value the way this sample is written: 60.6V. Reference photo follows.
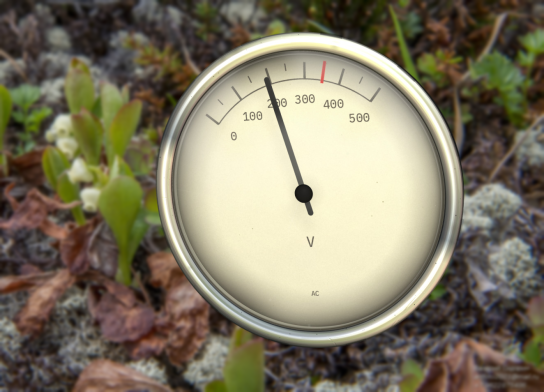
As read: 200V
